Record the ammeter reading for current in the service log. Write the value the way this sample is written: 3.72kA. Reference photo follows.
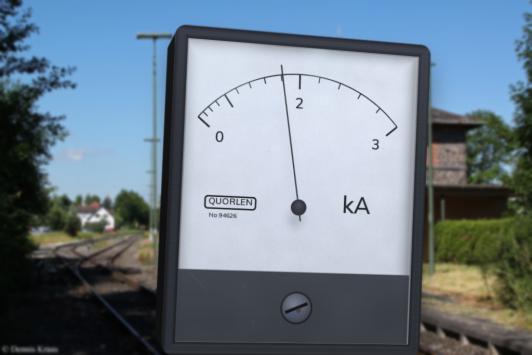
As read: 1.8kA
